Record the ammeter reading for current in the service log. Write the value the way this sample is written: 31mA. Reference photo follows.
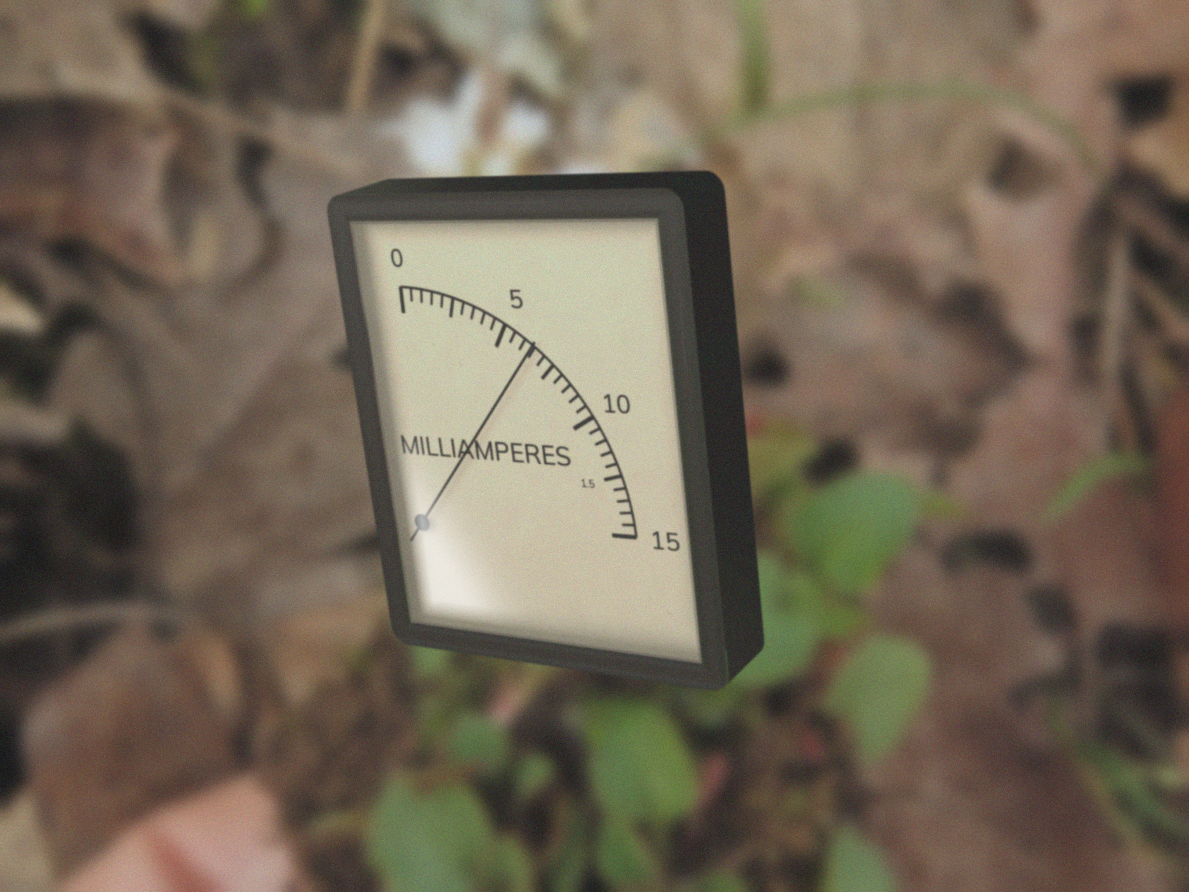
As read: 6.5mA
